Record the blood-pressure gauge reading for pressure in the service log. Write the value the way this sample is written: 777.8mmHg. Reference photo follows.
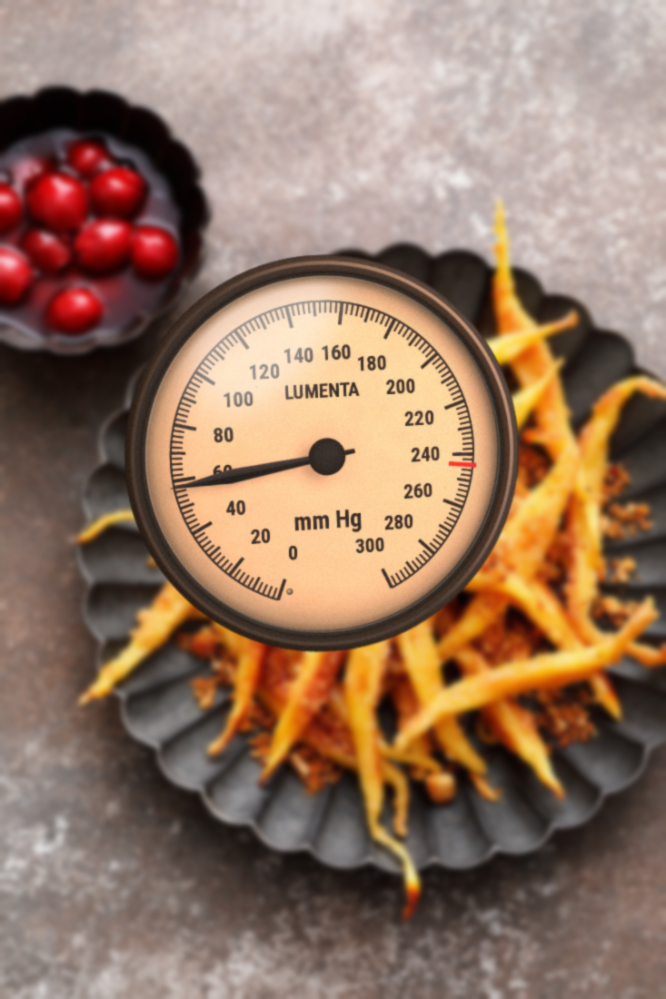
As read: 58mmHg
